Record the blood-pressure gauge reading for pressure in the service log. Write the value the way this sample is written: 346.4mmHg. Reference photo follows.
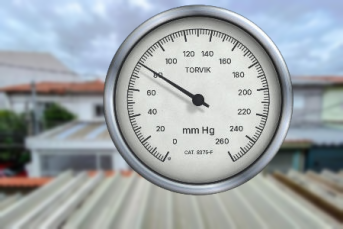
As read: 80mmHg
